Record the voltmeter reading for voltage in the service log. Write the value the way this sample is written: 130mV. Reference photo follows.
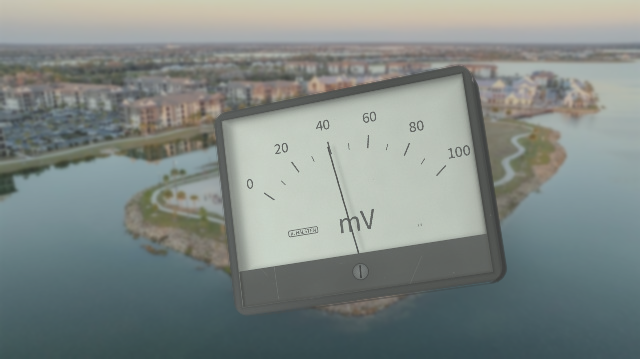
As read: 40mV
